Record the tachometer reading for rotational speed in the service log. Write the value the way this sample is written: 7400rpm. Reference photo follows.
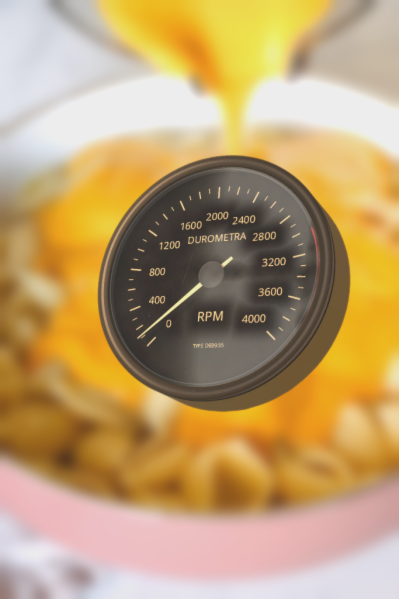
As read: 100rpm
